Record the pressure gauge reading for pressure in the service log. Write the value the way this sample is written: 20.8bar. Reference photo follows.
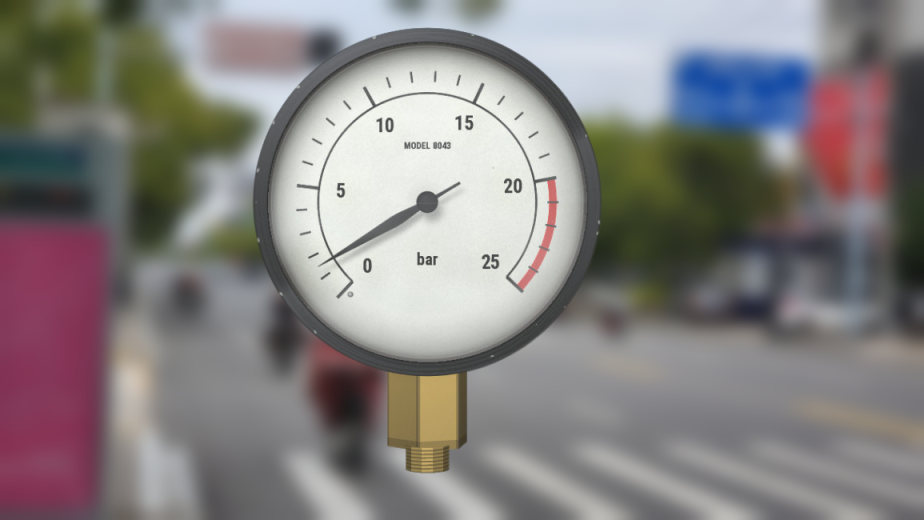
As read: 1.5bar
